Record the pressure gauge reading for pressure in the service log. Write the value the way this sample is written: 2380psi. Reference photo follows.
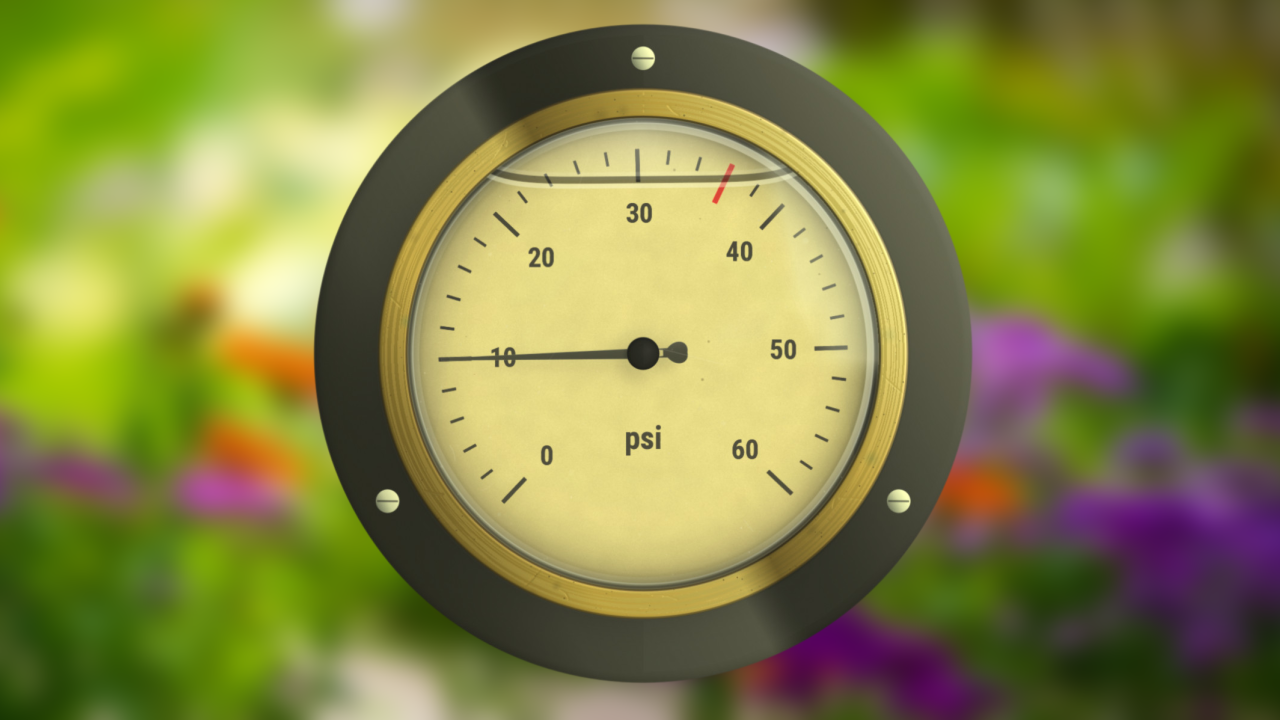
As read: 10psi
